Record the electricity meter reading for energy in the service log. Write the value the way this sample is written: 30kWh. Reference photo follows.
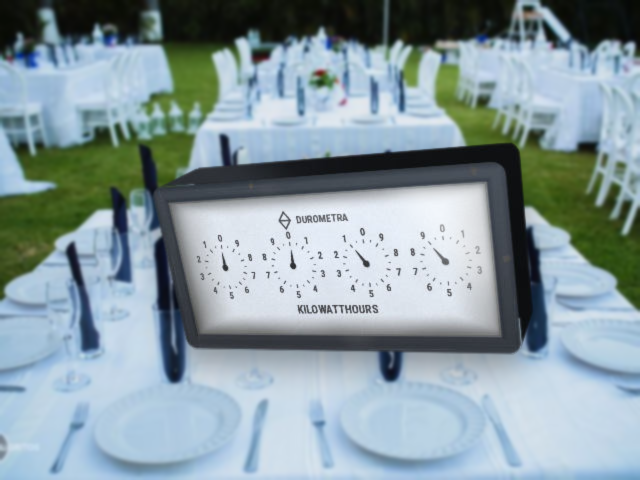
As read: 9kWh
